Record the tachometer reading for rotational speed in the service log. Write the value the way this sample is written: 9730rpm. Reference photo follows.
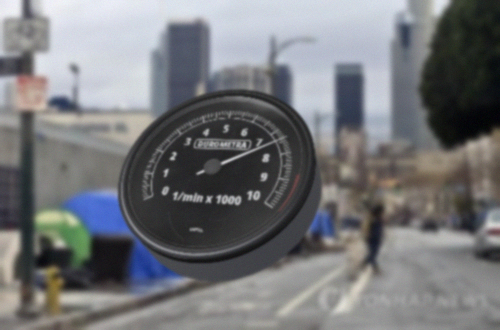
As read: 7500rpm
